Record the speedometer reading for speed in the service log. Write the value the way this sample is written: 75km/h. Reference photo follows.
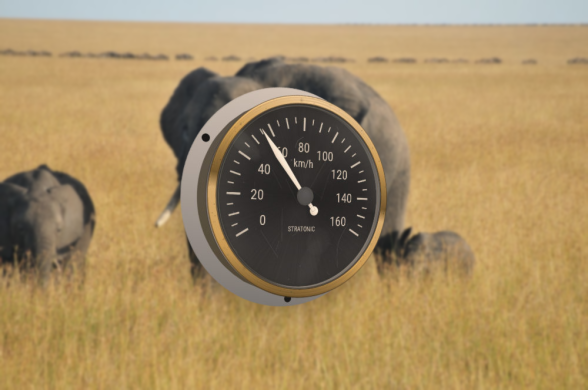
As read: 55km/h
